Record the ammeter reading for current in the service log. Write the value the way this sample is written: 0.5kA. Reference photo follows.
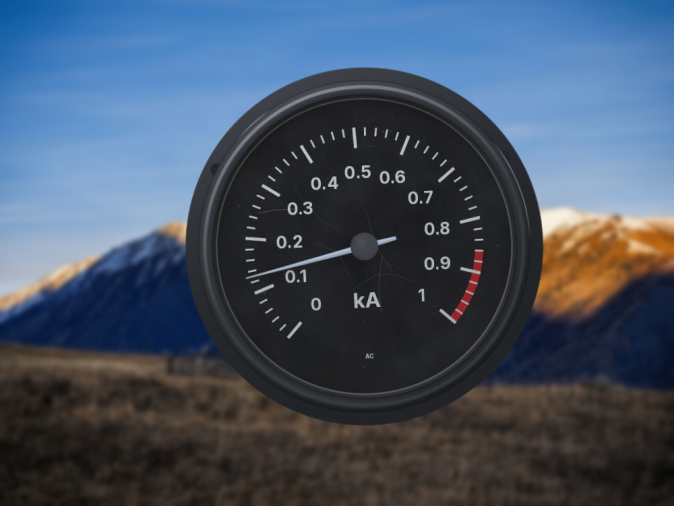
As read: 0.13kA
